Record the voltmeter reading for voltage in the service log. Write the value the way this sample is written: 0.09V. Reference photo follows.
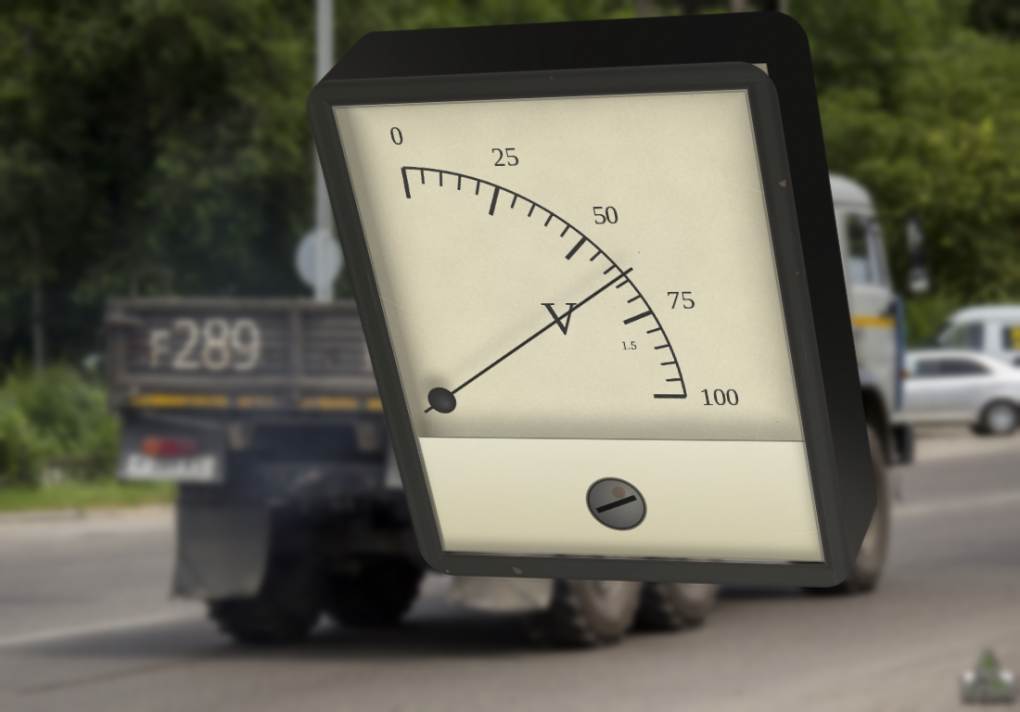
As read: 62.5V
